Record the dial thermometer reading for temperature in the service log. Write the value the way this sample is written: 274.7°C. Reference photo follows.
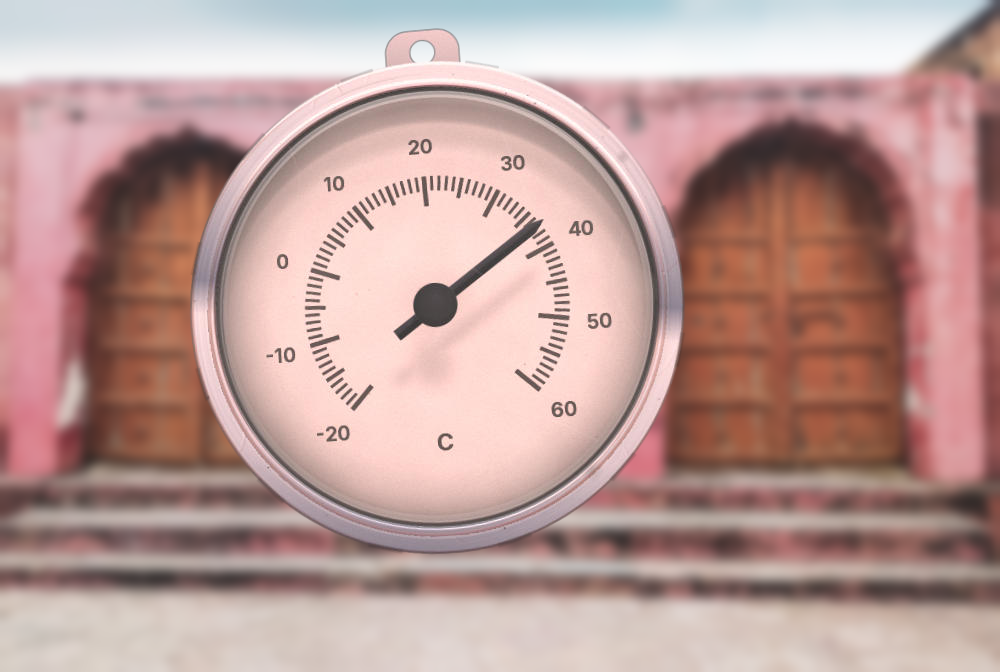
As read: 37°C
